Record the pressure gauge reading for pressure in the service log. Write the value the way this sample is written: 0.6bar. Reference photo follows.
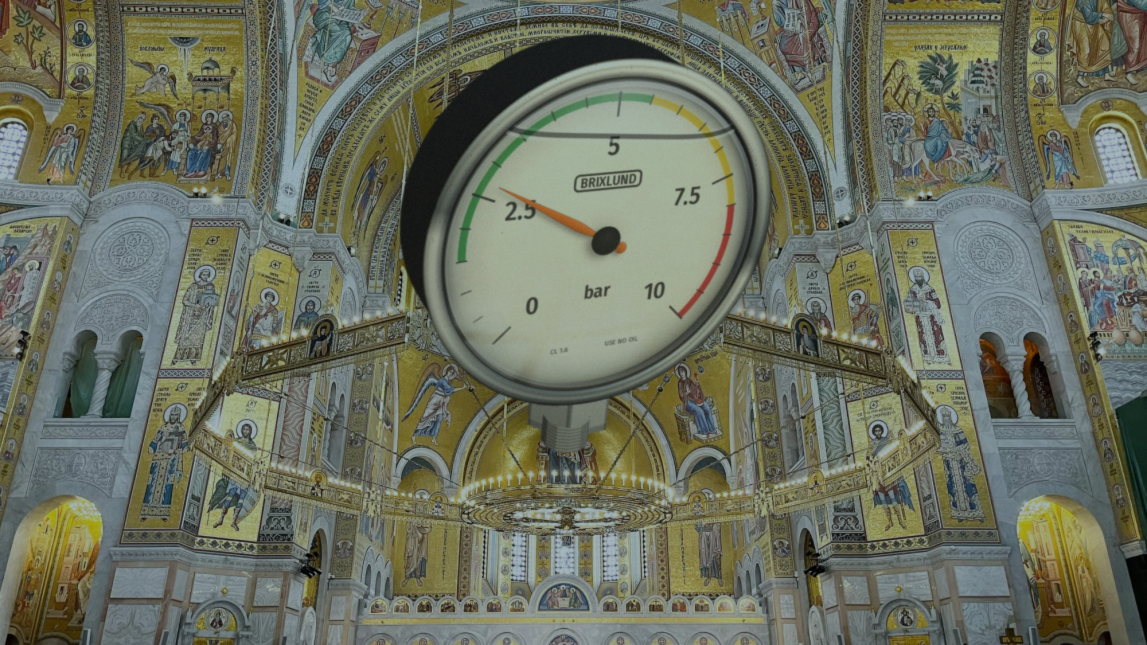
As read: 2.75bar
